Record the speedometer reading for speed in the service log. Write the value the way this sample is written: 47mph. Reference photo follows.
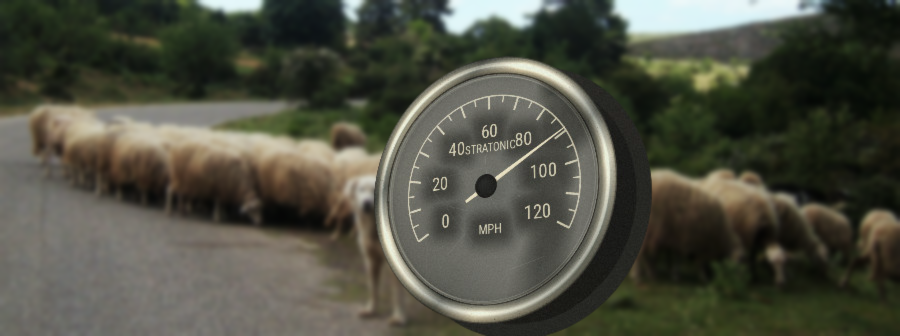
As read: 90mph
